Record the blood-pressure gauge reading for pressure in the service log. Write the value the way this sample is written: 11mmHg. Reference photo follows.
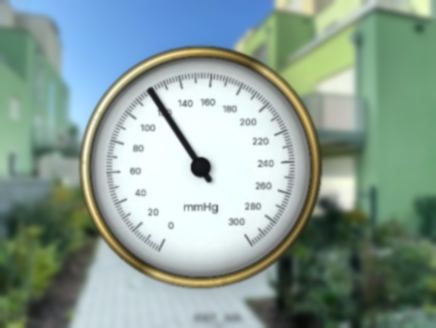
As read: 120mmHg
